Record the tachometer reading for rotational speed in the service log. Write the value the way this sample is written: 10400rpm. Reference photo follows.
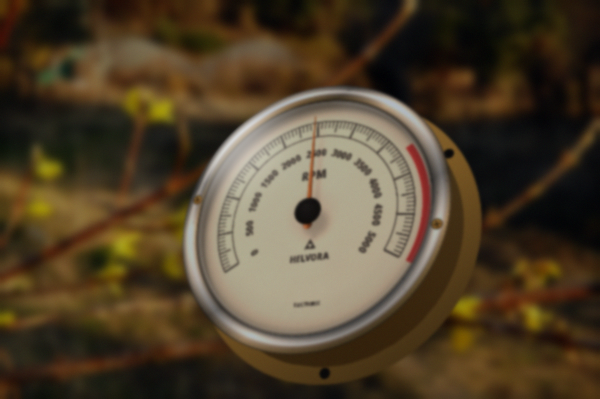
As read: 2500rpm
